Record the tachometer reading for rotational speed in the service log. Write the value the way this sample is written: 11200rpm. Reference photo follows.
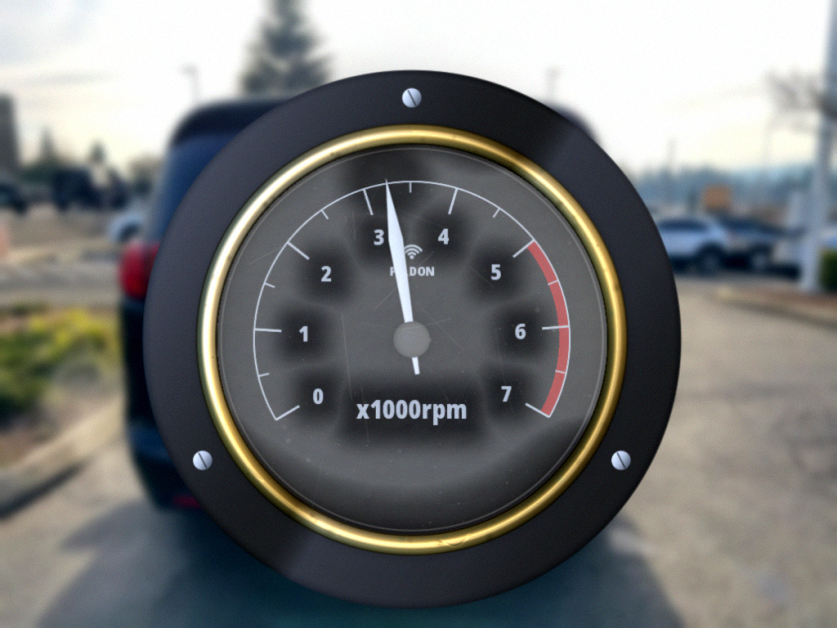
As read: 3250rpm
